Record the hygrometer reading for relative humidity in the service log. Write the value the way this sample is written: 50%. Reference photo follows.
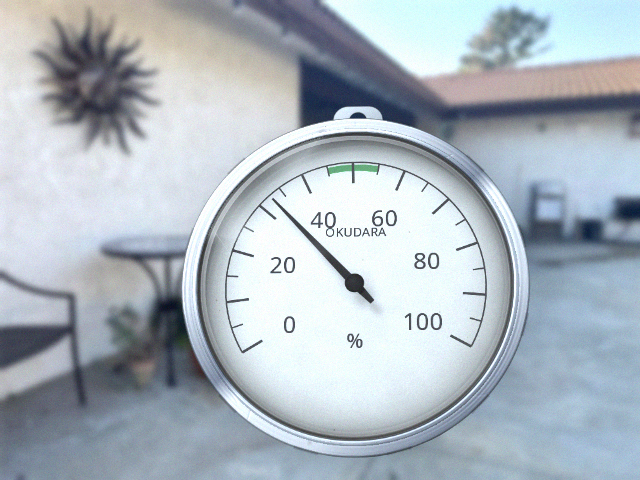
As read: 32.5%
